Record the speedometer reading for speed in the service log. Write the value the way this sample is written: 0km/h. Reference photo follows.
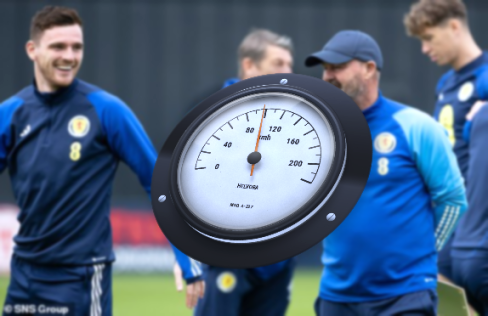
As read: 100km/h
